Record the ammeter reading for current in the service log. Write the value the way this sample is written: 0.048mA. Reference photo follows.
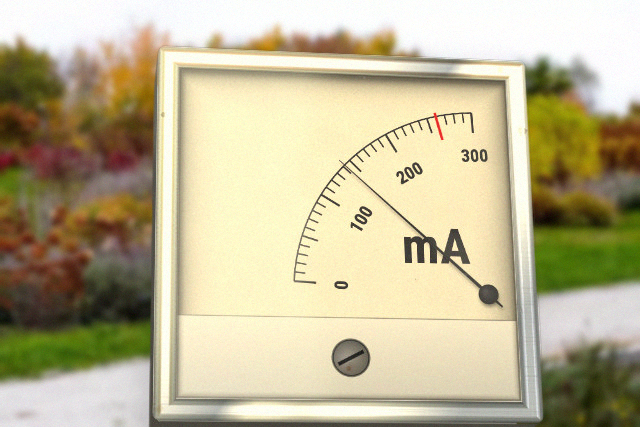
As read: 140mA
